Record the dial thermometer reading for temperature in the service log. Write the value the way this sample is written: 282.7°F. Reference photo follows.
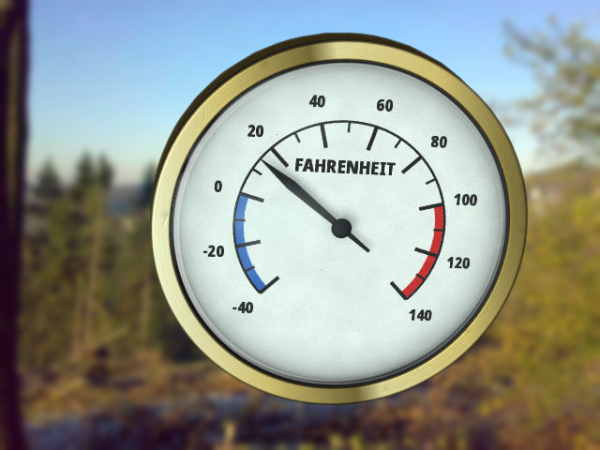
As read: 15°F
